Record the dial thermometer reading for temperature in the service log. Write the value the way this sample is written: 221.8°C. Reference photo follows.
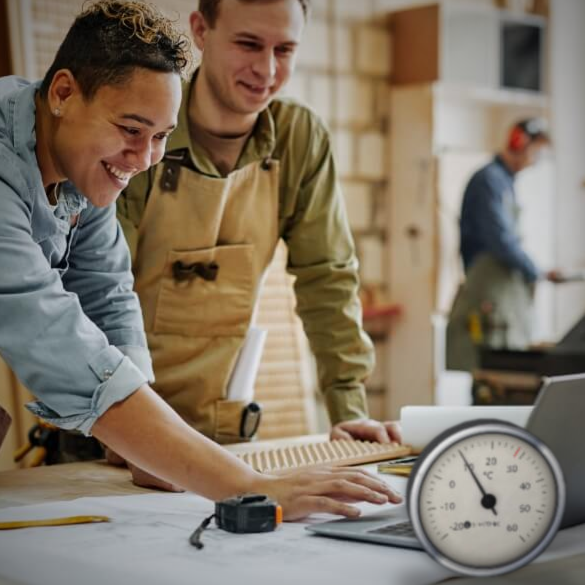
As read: 10°C
